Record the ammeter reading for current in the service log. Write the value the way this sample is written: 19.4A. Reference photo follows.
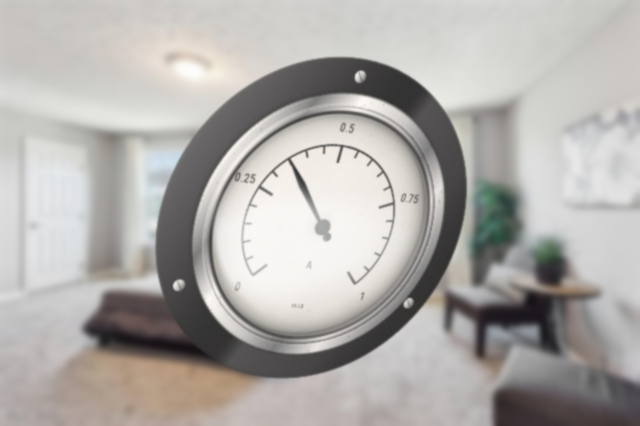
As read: 0.35A
